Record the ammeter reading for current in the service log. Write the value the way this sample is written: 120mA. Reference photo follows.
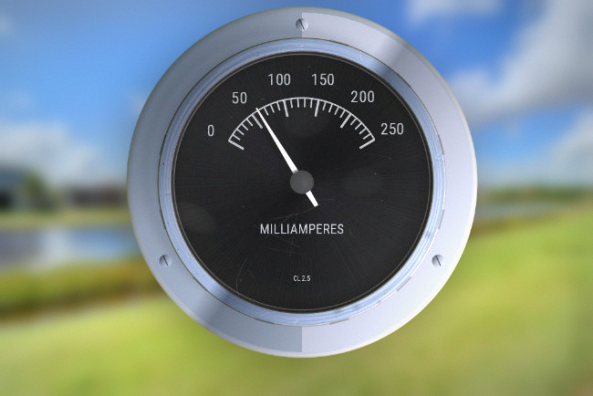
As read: 60mA
